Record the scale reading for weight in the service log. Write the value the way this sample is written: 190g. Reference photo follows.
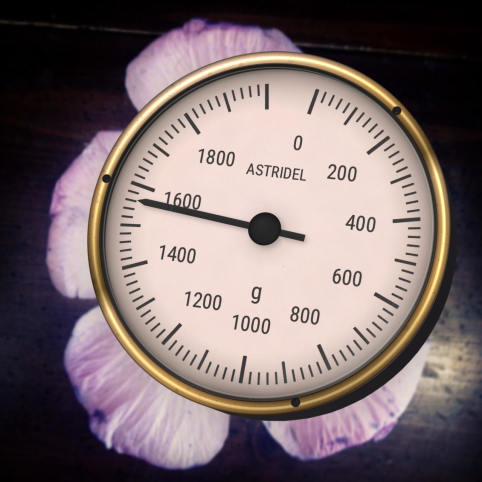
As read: 1560g
